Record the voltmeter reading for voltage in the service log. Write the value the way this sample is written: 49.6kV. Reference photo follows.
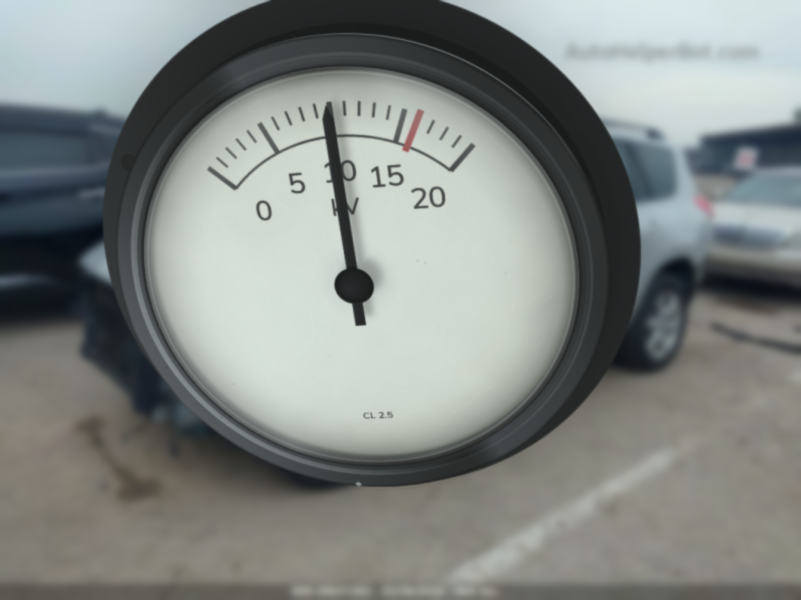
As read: 10kV
